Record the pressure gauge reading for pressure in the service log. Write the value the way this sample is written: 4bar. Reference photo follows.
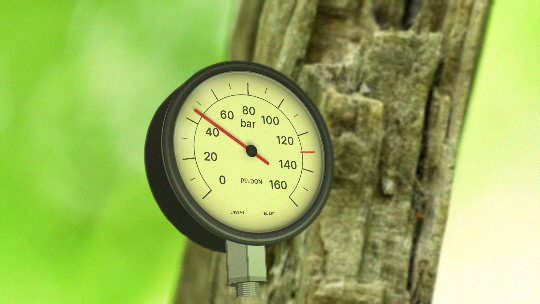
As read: 45bar
